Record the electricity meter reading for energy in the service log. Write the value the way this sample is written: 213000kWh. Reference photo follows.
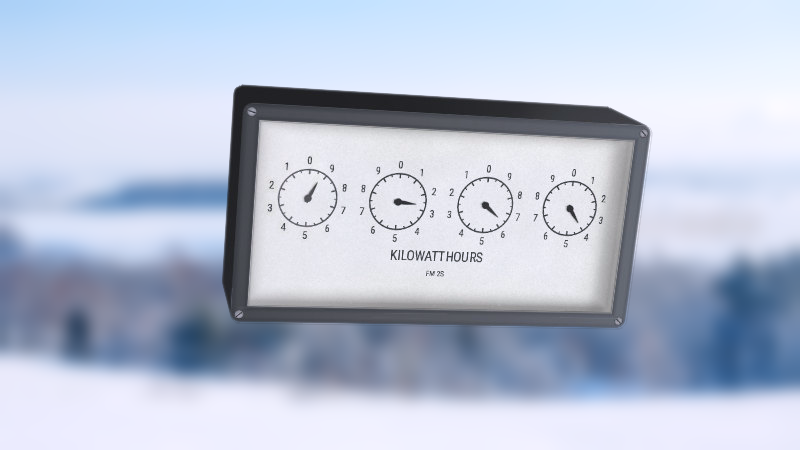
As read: 9264kWh
